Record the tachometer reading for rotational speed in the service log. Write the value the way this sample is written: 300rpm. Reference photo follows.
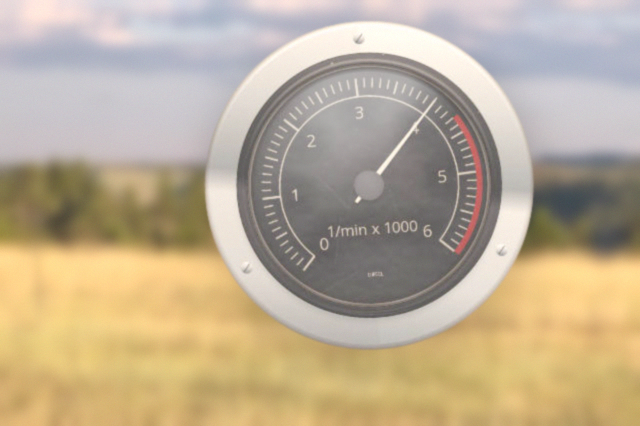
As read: 4000rpm
